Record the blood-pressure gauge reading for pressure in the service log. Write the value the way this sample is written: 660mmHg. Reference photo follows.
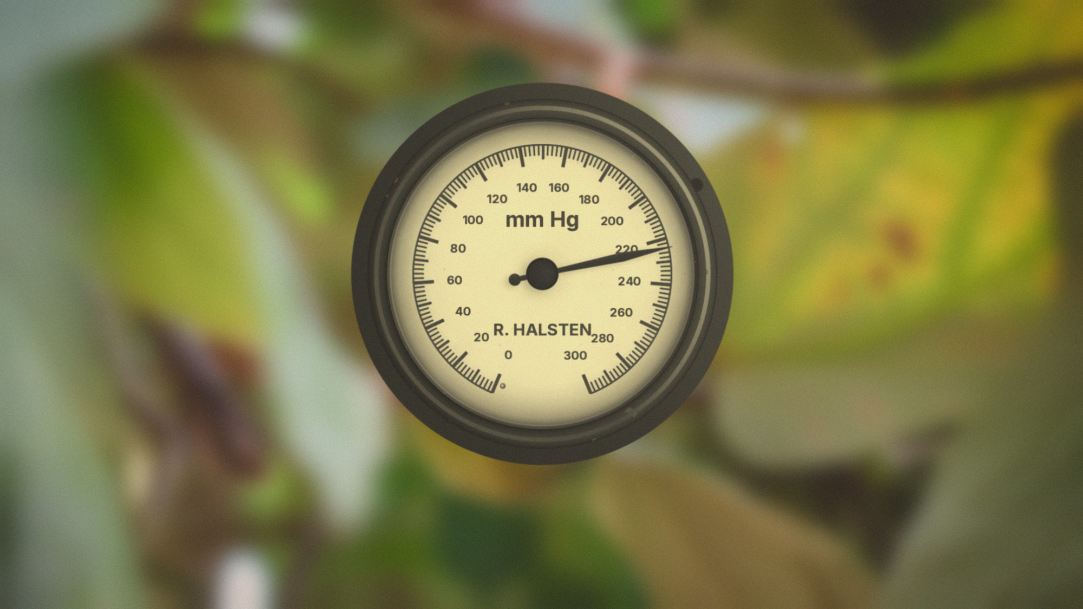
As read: 224mmHg
